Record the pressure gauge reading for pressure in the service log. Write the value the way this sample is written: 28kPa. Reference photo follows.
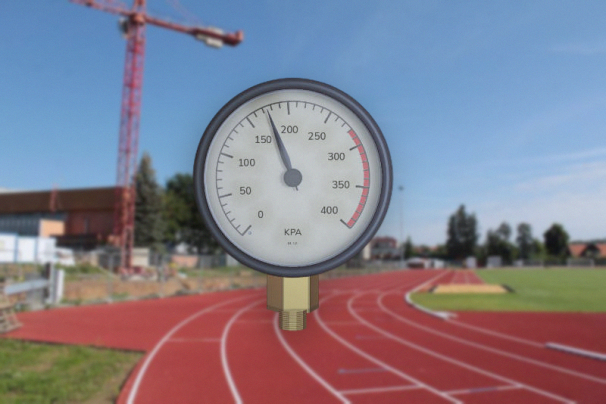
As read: 175kPa
